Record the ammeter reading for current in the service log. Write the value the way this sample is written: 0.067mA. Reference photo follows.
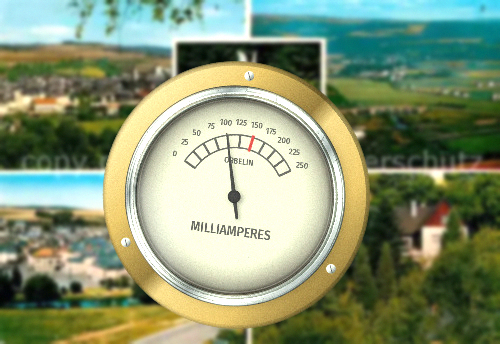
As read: 100mA
